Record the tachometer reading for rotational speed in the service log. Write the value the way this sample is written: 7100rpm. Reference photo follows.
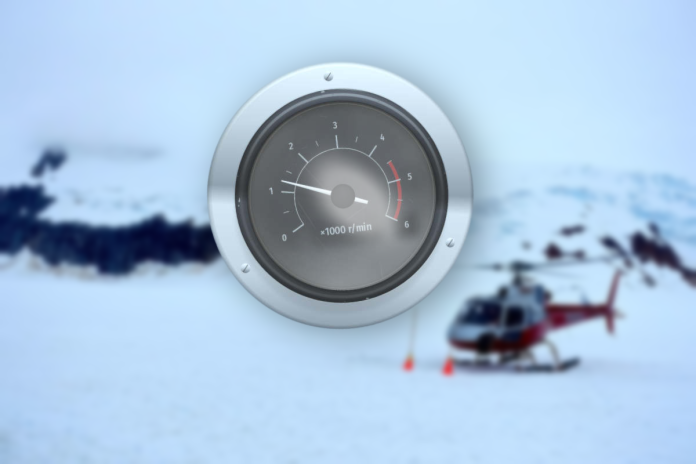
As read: 1250rpm
